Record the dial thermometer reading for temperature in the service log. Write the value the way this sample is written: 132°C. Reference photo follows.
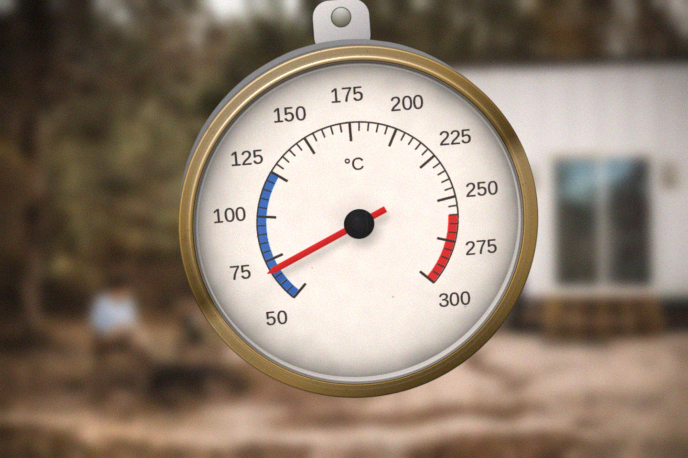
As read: 70°C
